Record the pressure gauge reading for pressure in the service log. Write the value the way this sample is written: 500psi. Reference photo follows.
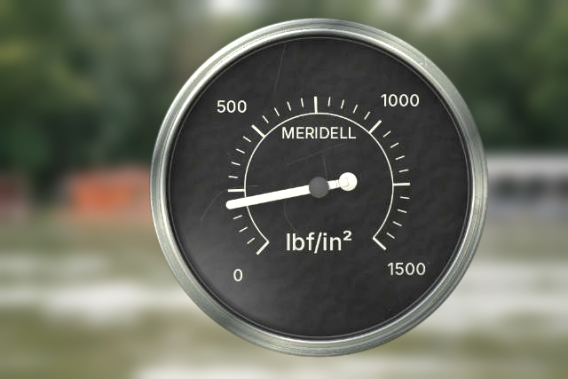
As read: 200psi
